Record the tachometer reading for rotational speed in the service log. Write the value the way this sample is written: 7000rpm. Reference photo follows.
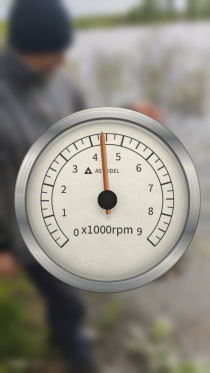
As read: 4375rpm
